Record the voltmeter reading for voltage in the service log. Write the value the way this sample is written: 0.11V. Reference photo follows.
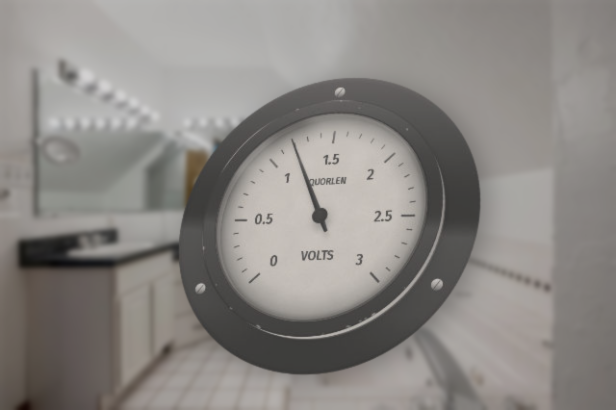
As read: 1.2V
